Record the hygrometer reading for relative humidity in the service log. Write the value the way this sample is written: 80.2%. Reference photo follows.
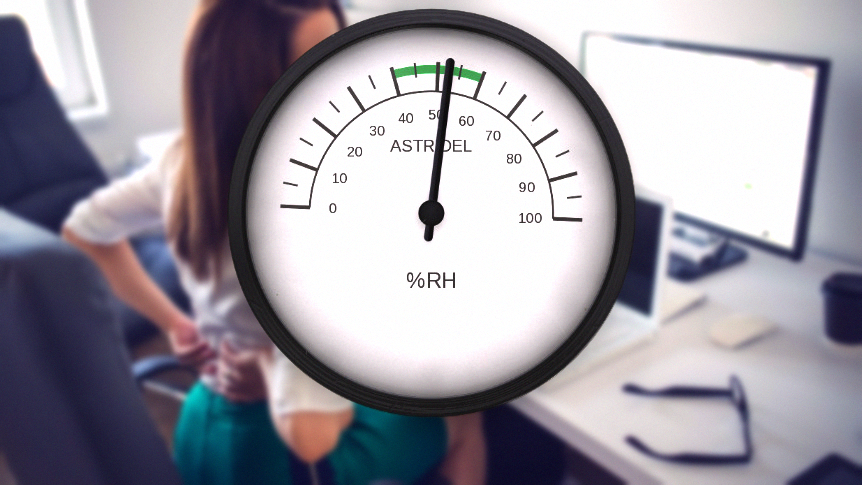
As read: 52.5%
